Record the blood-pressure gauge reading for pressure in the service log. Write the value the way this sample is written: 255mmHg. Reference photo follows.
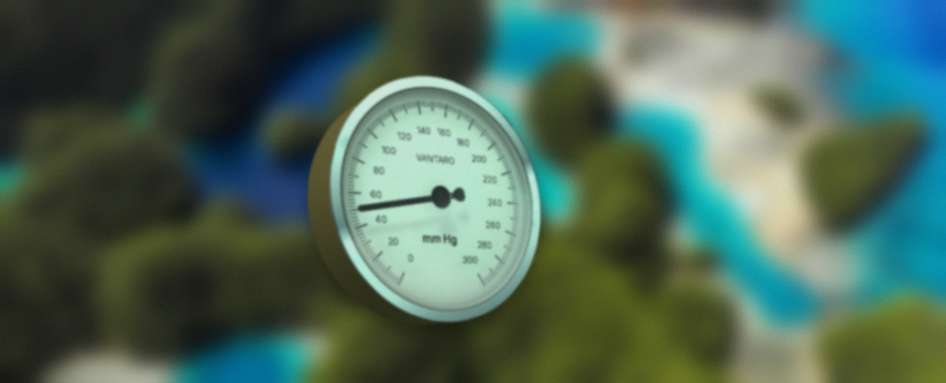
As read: 50mmHg
